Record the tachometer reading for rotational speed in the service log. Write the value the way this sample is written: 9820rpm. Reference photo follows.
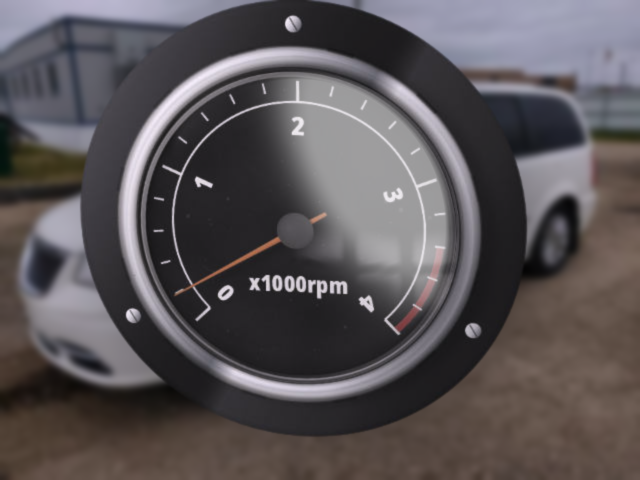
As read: 200rpm
